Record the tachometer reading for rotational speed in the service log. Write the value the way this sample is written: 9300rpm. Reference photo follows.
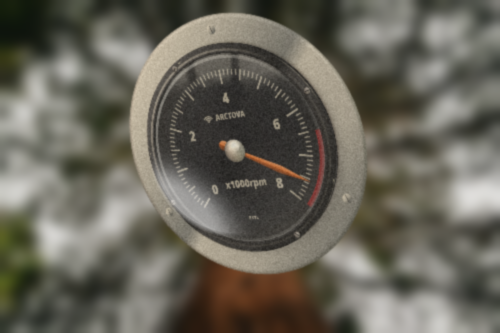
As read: 7500rpm
